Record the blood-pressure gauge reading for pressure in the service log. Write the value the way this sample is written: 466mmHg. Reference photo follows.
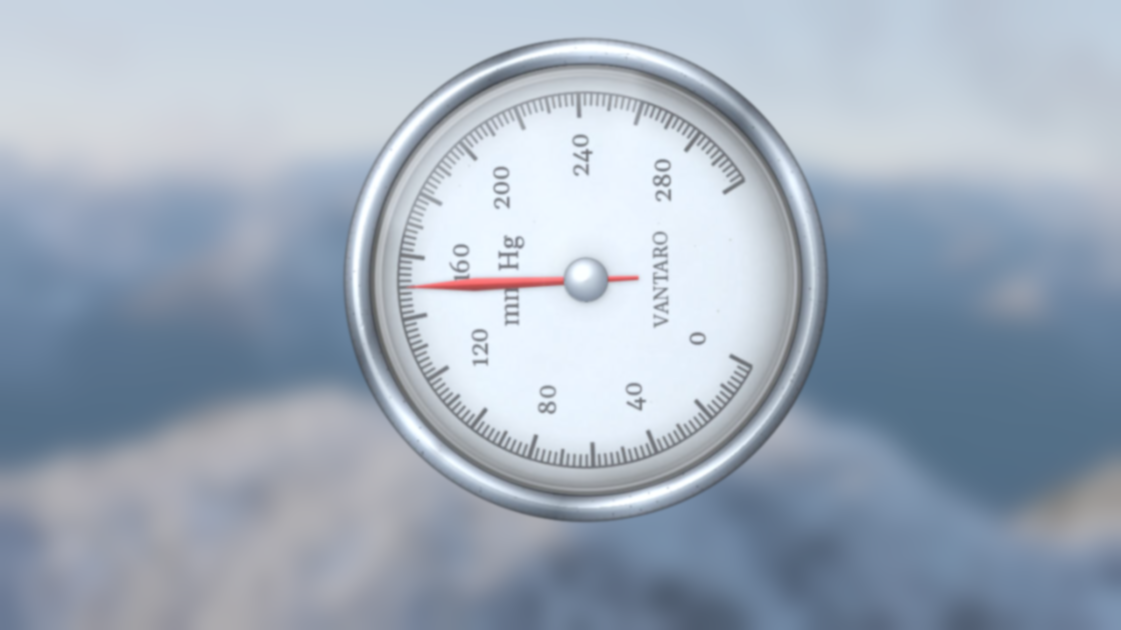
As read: 150mmHg
